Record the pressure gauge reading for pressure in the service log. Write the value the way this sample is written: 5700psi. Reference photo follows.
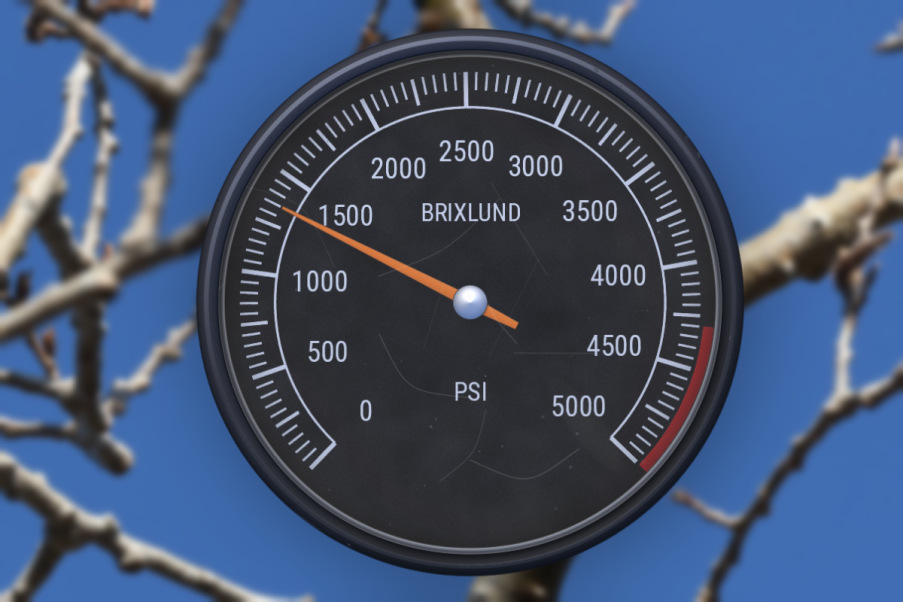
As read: 1350psi
